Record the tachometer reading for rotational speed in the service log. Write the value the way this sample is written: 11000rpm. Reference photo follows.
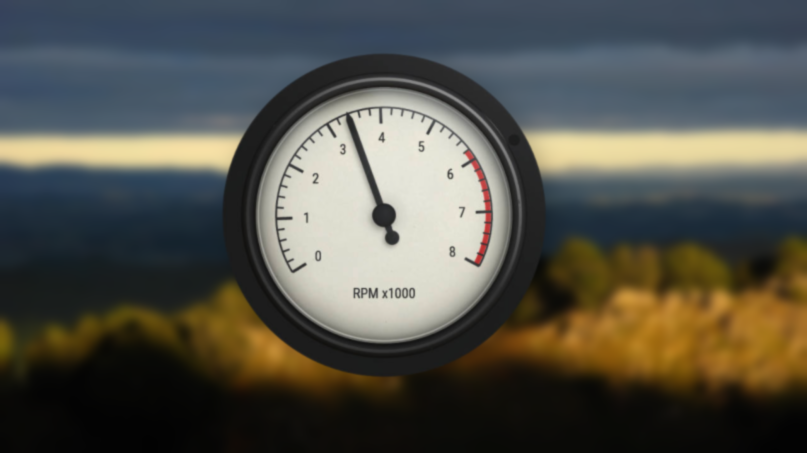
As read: 3400rpm
